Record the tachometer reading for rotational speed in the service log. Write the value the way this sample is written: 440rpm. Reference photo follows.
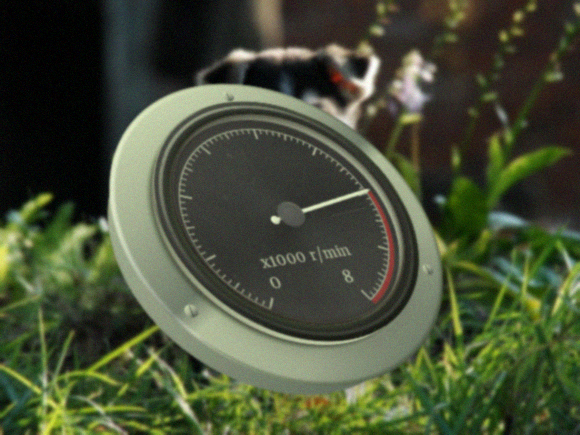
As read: 6000rpm
